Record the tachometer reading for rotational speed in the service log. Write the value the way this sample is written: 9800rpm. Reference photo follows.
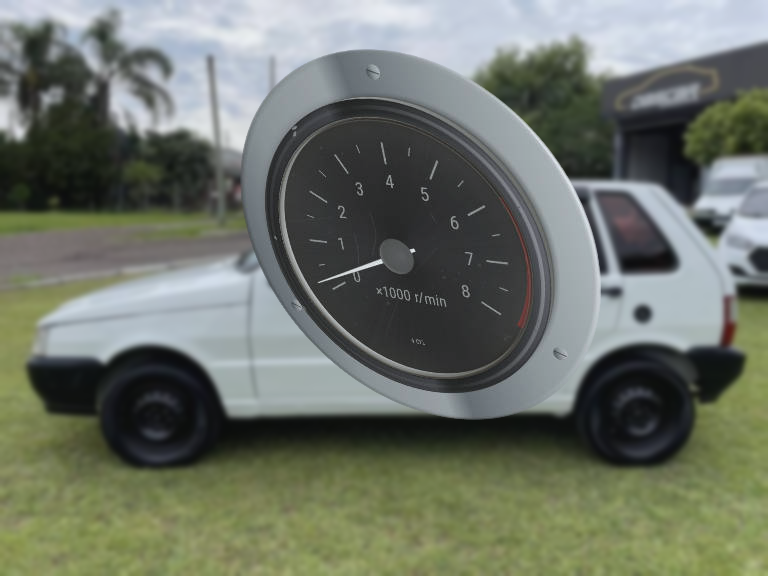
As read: 250rpm
